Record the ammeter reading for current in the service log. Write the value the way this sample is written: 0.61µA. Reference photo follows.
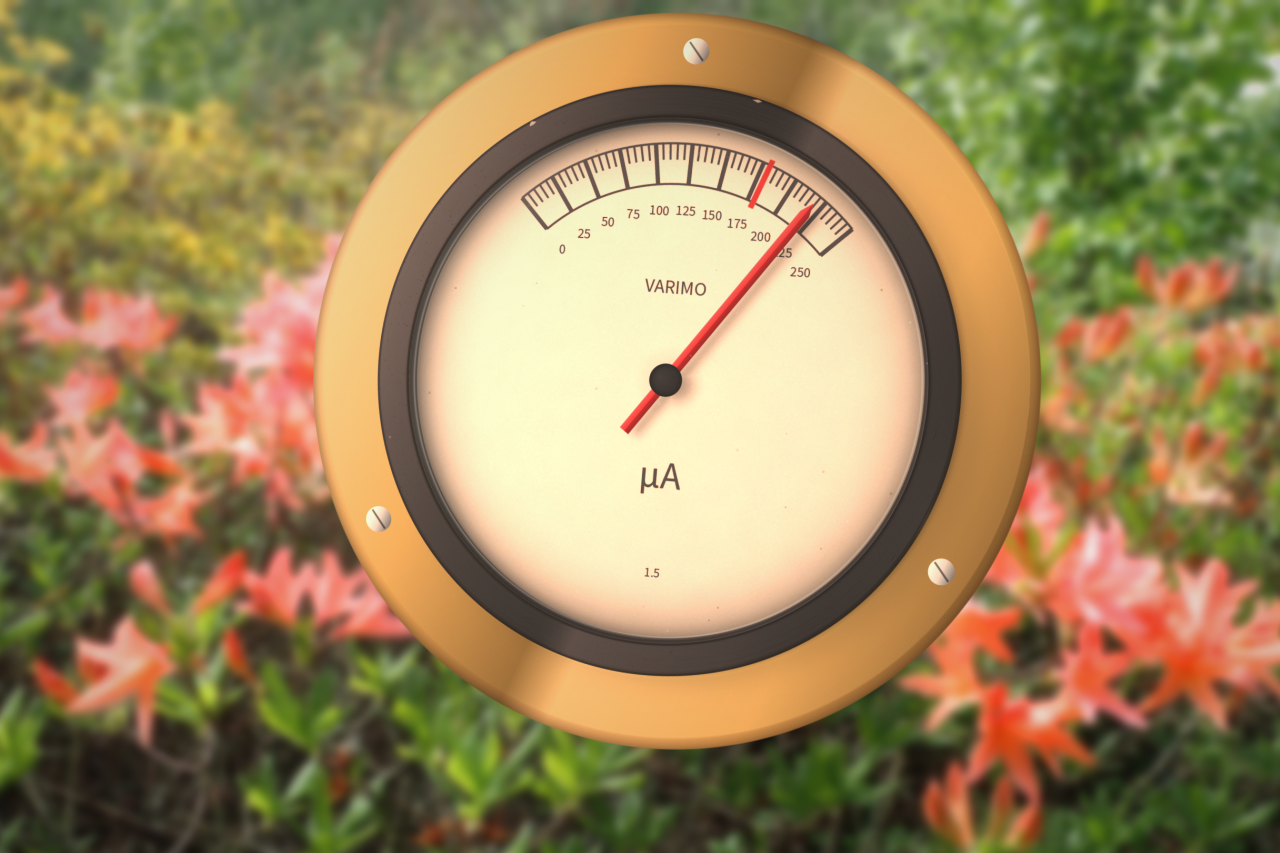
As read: 220µA
